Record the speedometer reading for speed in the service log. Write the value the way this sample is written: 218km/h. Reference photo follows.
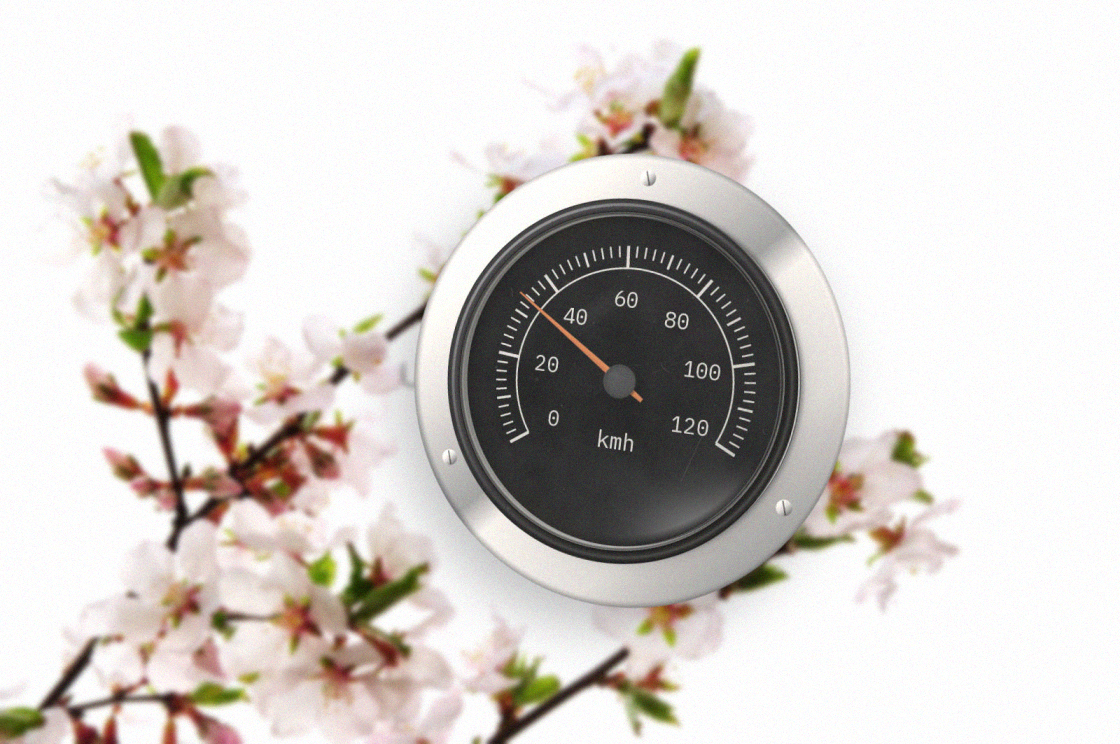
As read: 34km/h
